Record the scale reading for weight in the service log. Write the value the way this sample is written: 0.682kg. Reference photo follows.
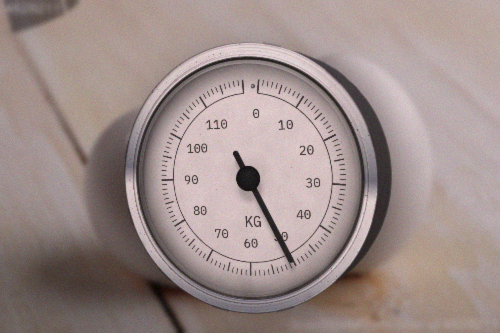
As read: 50kg
